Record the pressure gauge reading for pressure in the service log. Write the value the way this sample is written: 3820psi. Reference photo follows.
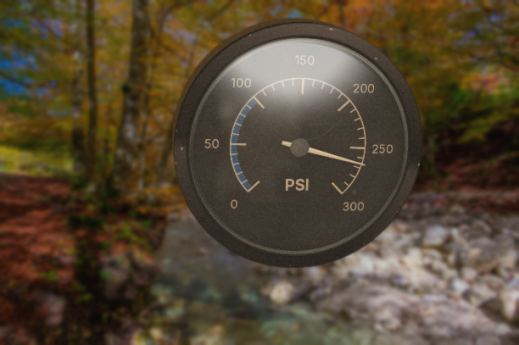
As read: 265psi
